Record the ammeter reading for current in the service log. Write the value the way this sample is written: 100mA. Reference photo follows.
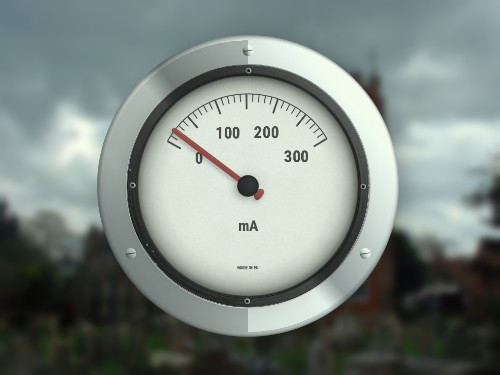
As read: 20mA
